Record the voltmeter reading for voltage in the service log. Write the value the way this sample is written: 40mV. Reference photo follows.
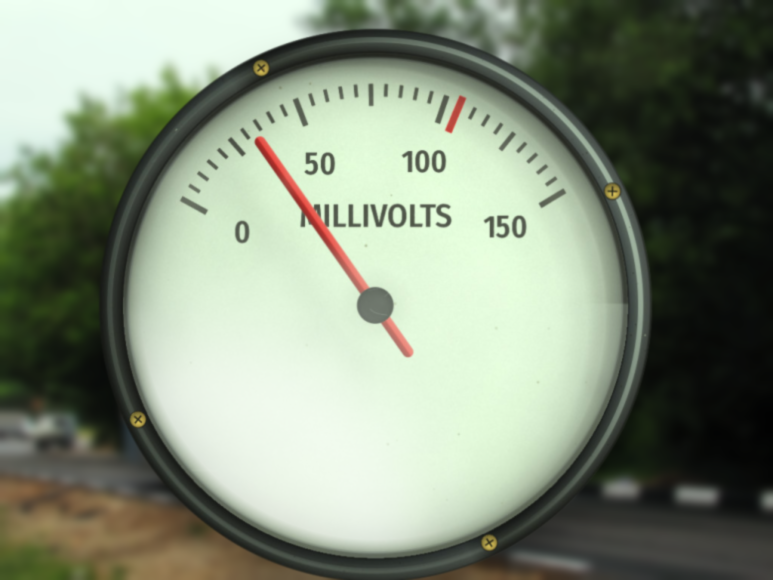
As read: 32.5mV
